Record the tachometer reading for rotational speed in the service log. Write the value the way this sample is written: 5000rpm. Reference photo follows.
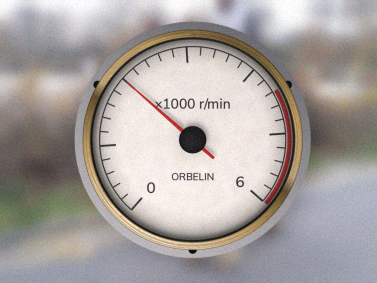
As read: 2000rpm
